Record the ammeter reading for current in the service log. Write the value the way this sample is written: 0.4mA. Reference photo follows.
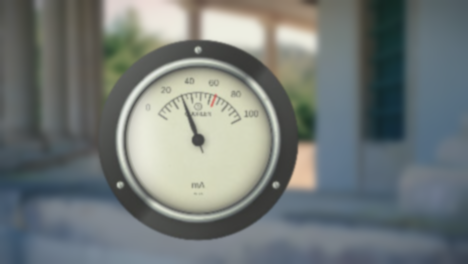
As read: 30mA
